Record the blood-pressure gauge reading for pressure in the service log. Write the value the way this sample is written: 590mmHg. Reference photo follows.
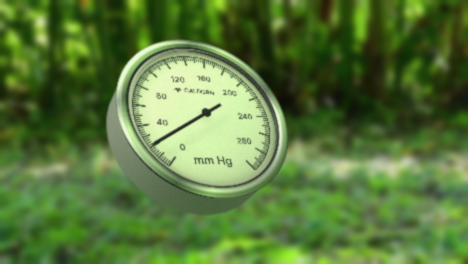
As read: 20mmHg
